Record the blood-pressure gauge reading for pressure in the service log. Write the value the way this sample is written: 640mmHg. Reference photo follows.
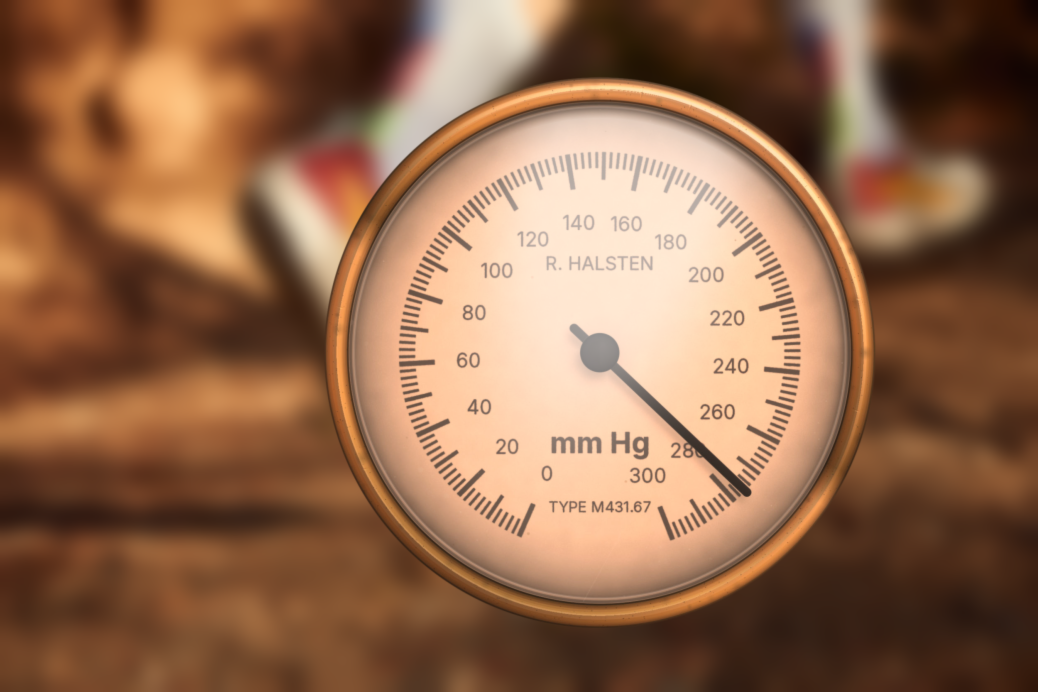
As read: 276mmHg
